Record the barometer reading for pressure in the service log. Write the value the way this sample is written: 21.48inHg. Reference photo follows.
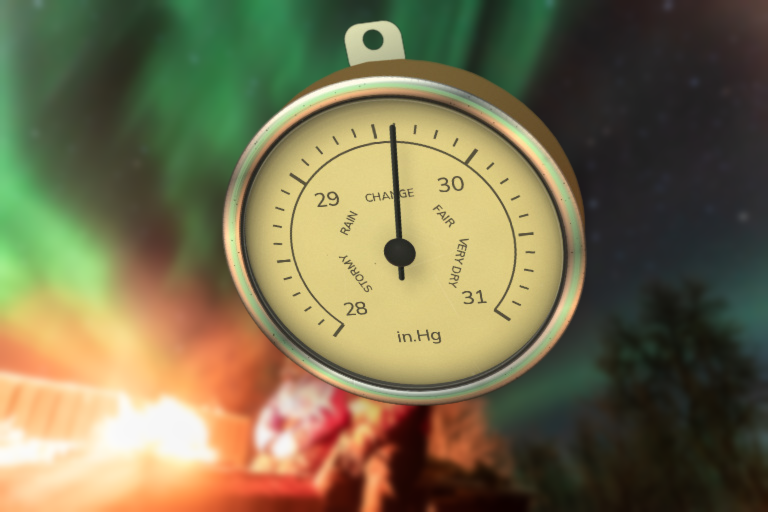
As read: 29.6inHg
